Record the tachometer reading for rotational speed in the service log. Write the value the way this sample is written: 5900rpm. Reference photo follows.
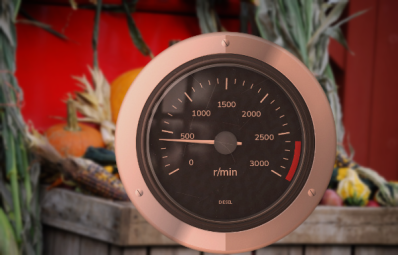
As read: 400rpm
